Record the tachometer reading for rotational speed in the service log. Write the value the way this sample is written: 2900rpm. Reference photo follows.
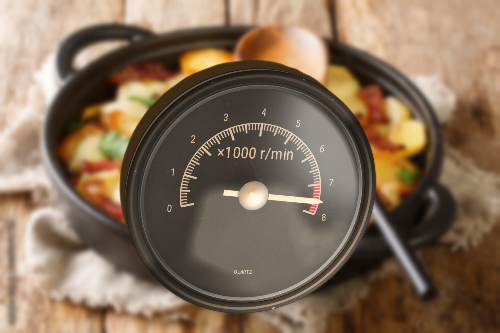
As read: 7500rpm
